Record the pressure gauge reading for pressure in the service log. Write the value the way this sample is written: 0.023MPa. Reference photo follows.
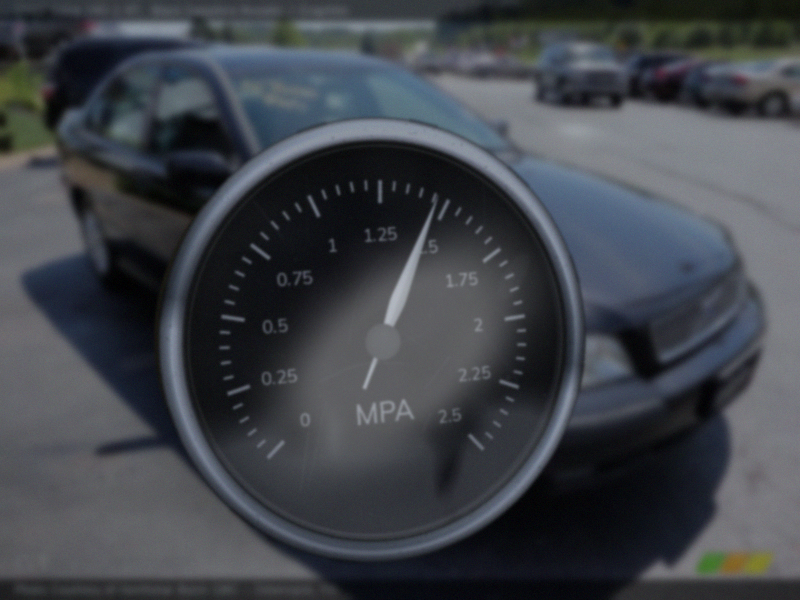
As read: 1.45MPa
